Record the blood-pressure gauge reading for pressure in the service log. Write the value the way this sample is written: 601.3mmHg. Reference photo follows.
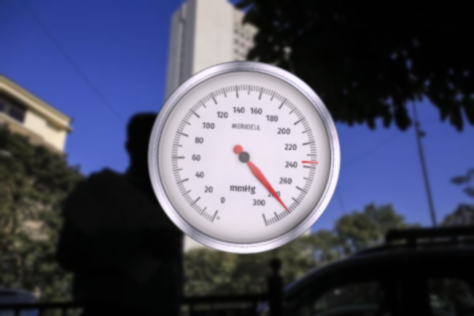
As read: 280mmHg
